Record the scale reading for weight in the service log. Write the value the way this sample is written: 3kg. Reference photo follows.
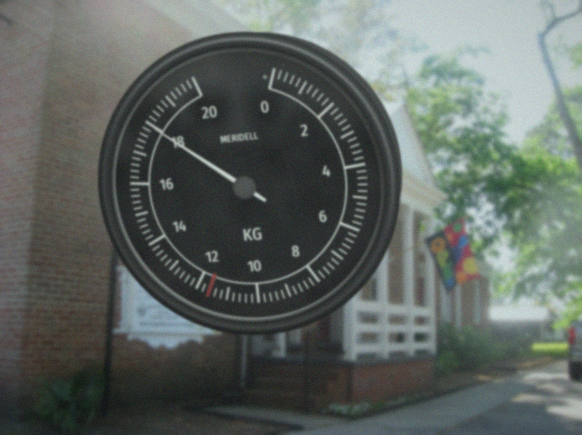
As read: 18kg
